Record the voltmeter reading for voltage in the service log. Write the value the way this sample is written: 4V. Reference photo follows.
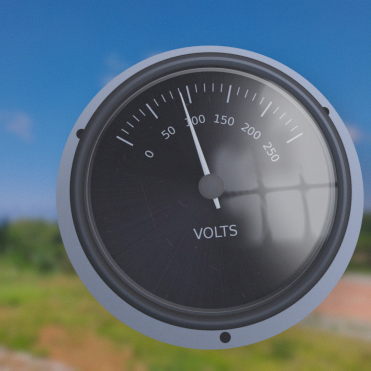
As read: 90V
